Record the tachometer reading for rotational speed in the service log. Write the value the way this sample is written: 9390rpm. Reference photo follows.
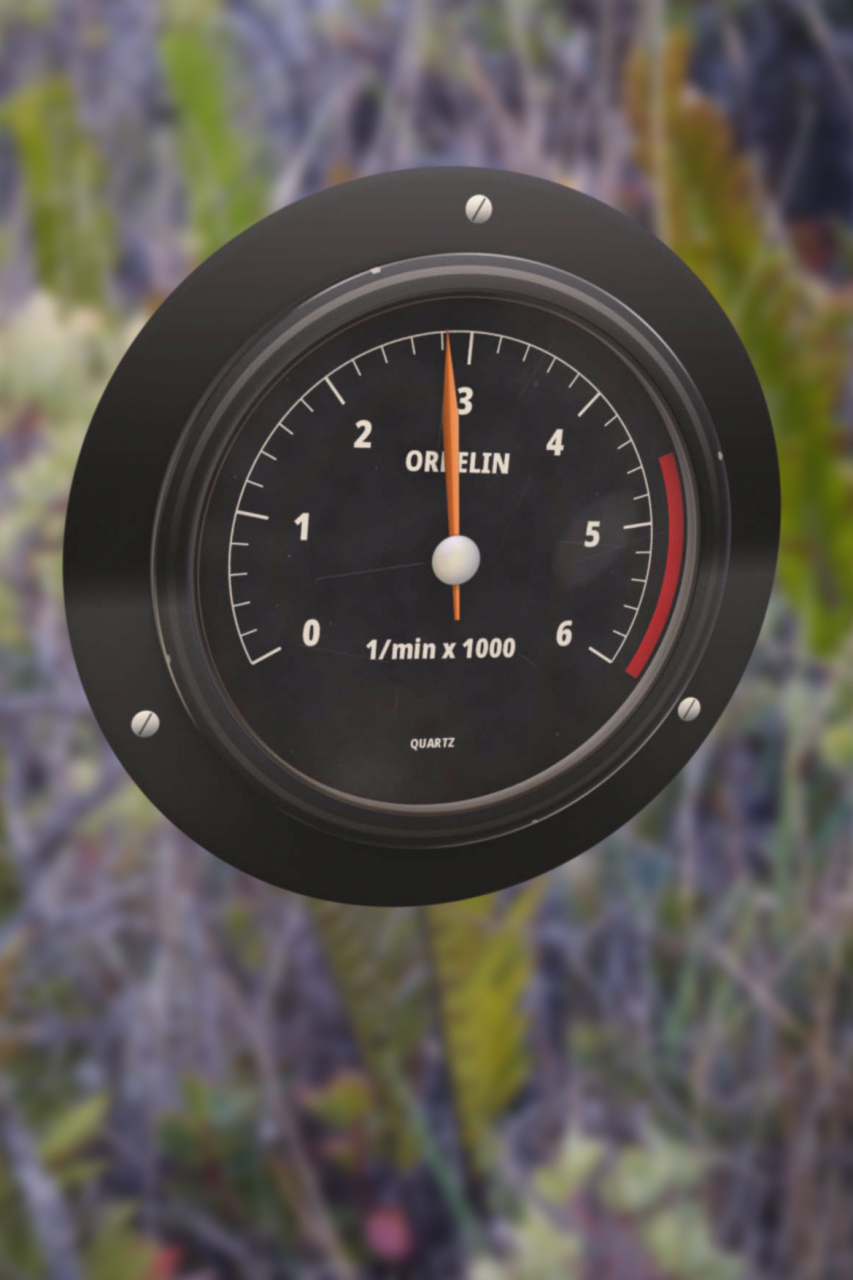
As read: 2800rpm
